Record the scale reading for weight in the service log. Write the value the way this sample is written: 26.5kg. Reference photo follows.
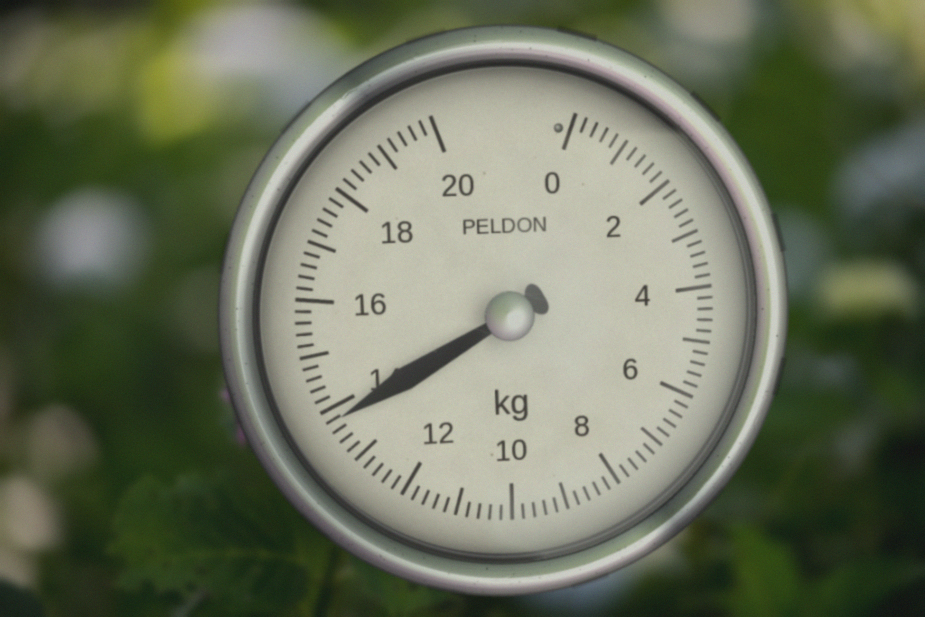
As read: 13.8kg
